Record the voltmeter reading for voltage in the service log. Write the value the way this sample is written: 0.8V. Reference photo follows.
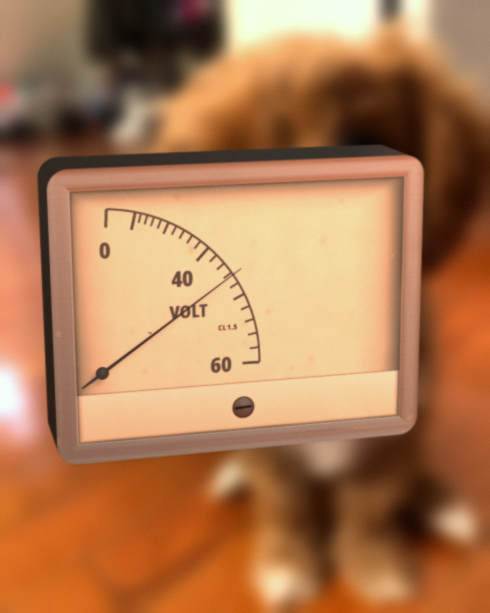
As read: 46V
